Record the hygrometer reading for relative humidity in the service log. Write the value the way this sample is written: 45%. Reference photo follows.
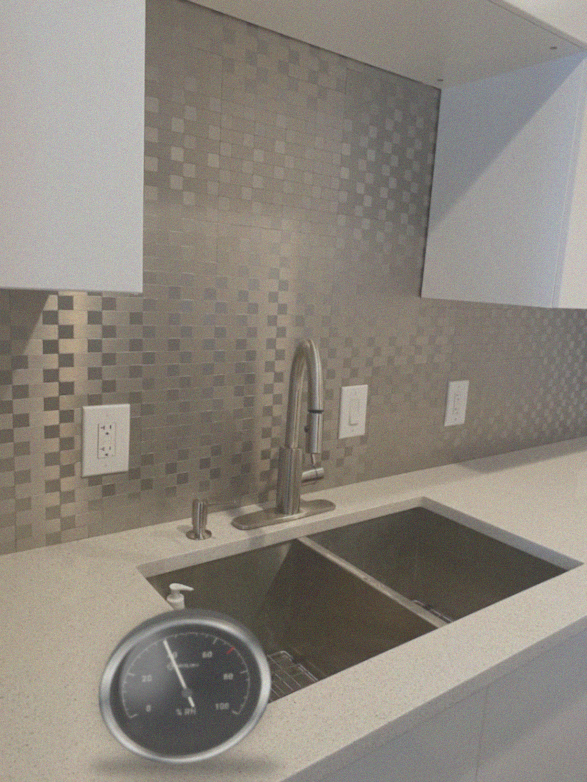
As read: 40%
